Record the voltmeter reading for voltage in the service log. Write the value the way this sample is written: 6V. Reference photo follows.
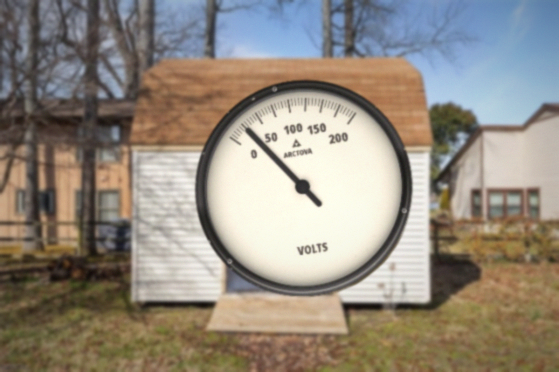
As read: 25V
